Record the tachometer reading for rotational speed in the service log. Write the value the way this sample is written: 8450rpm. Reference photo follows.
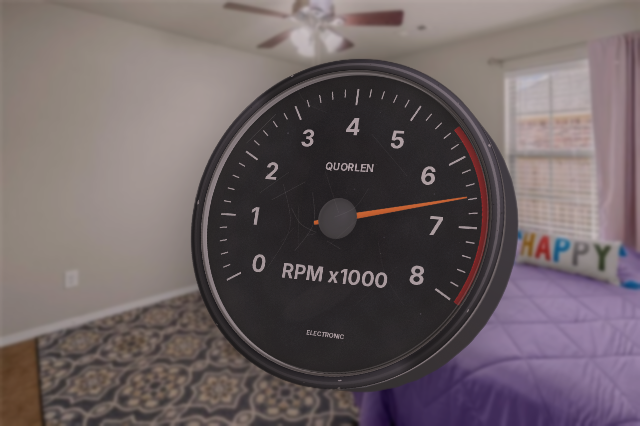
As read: 6600rpm
